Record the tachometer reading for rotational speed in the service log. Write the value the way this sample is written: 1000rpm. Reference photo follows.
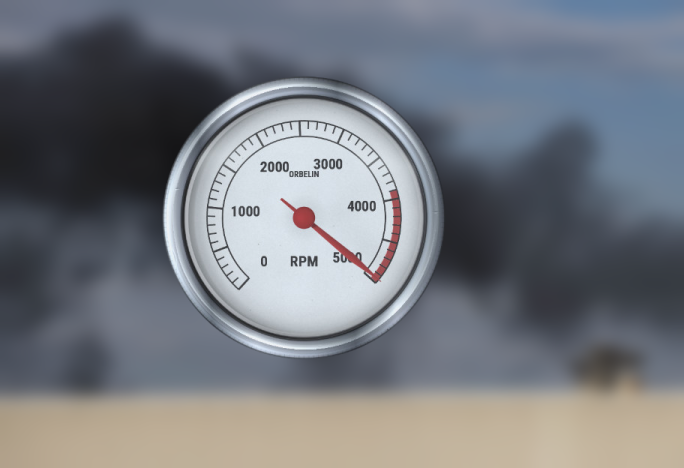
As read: 4950rpm
